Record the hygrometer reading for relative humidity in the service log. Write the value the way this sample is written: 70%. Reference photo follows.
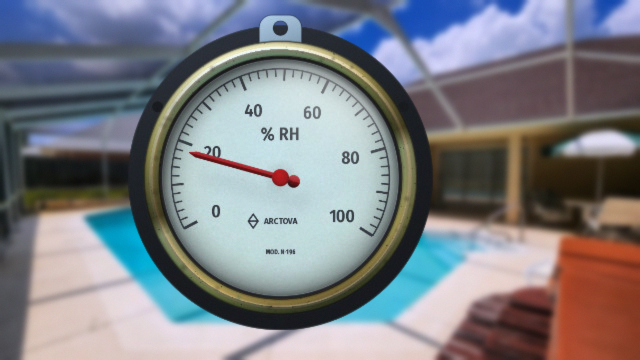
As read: 18%
